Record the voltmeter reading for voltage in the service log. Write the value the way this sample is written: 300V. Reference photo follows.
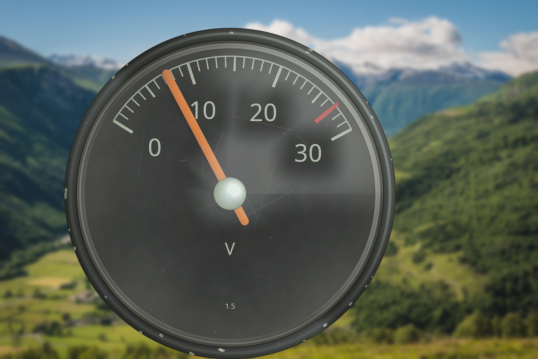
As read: 7.5V
